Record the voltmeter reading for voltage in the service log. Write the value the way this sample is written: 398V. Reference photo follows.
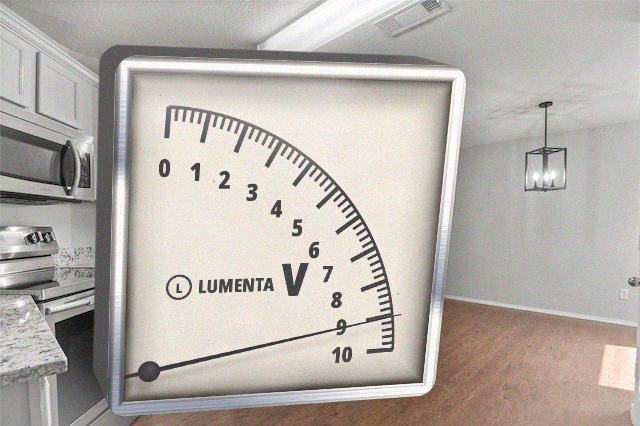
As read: 9V
